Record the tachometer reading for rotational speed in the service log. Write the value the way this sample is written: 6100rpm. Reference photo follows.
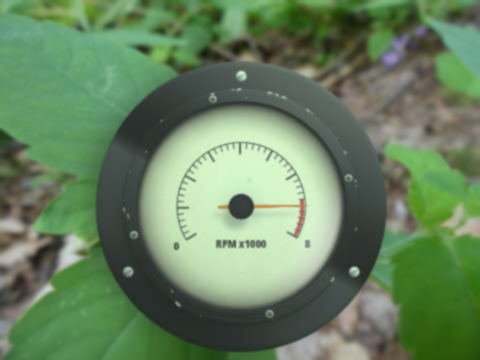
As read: 7000rpm
